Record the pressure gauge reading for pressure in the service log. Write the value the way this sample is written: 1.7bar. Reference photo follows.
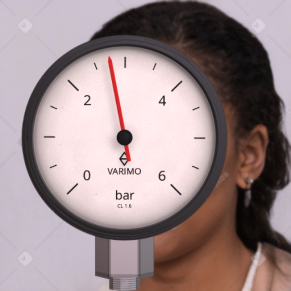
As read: 2.75bar
